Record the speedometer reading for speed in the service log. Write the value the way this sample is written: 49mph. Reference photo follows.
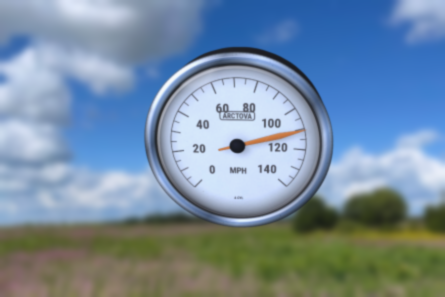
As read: 110mph
